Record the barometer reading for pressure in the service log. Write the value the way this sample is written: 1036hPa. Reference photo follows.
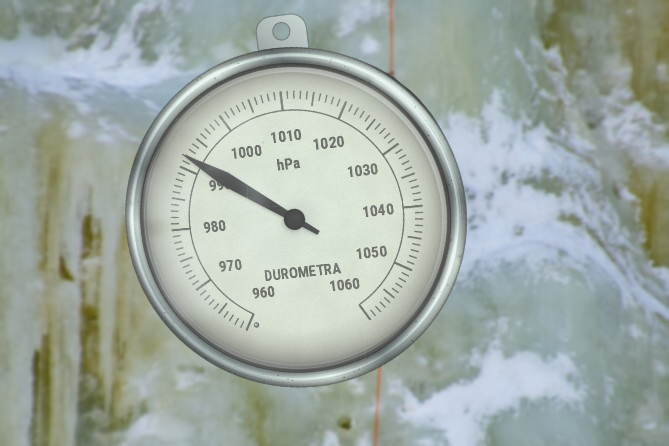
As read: 992hPa
